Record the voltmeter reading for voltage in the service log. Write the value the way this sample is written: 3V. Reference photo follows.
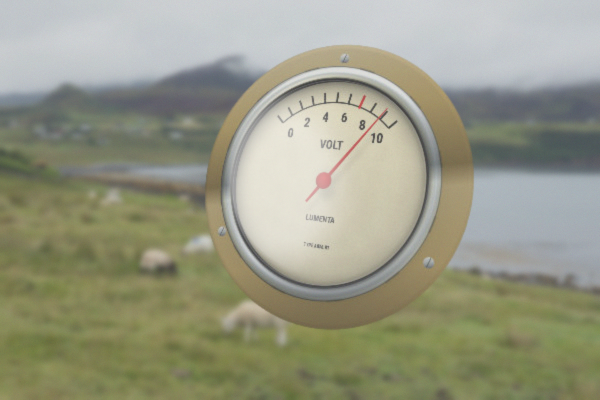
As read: 9V
